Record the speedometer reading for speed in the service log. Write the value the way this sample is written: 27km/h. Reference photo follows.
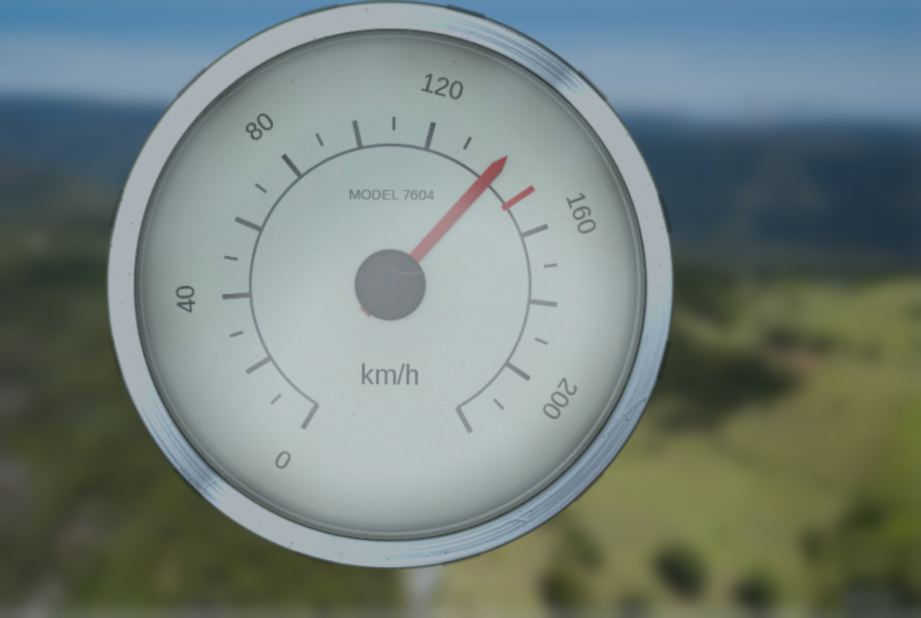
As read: 140km/h
